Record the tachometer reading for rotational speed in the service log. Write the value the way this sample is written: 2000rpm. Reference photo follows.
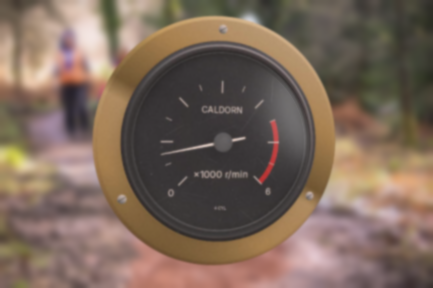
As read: 750rpm
